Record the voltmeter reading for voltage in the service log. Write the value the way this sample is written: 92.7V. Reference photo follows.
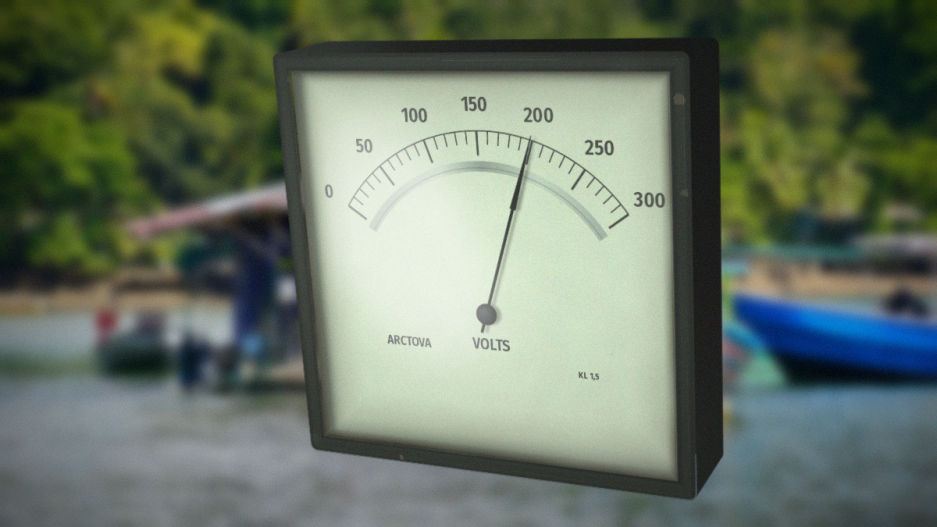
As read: 200V
